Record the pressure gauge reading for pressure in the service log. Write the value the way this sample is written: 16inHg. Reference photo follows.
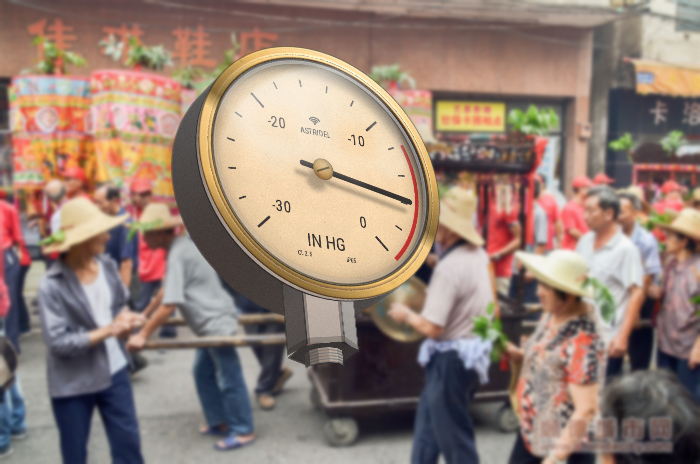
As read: -4inHg
